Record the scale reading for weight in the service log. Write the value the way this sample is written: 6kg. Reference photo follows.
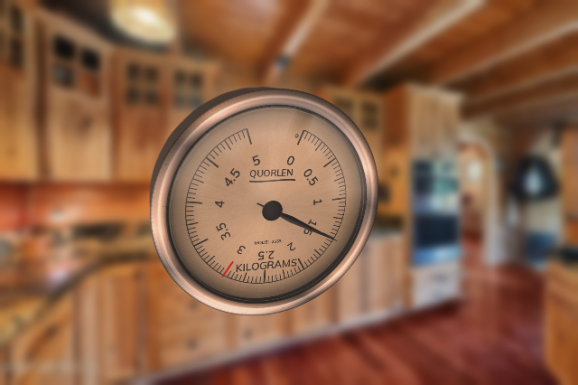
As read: 1.5kg
